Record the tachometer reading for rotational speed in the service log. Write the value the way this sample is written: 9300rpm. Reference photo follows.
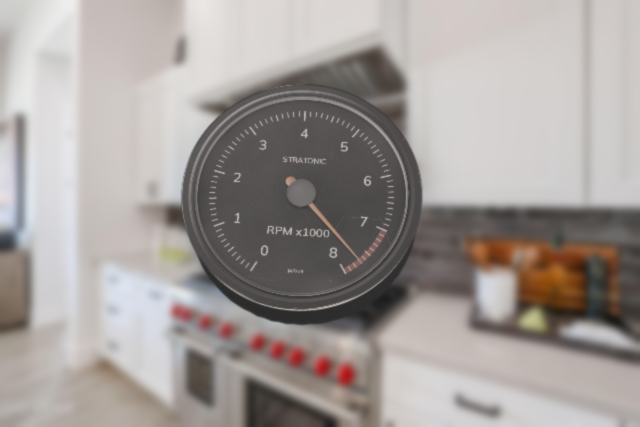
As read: 7700rpm
